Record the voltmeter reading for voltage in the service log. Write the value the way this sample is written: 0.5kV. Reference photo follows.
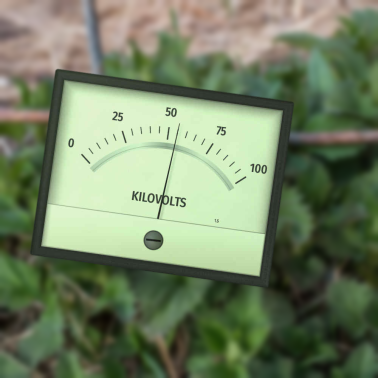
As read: 55kV
